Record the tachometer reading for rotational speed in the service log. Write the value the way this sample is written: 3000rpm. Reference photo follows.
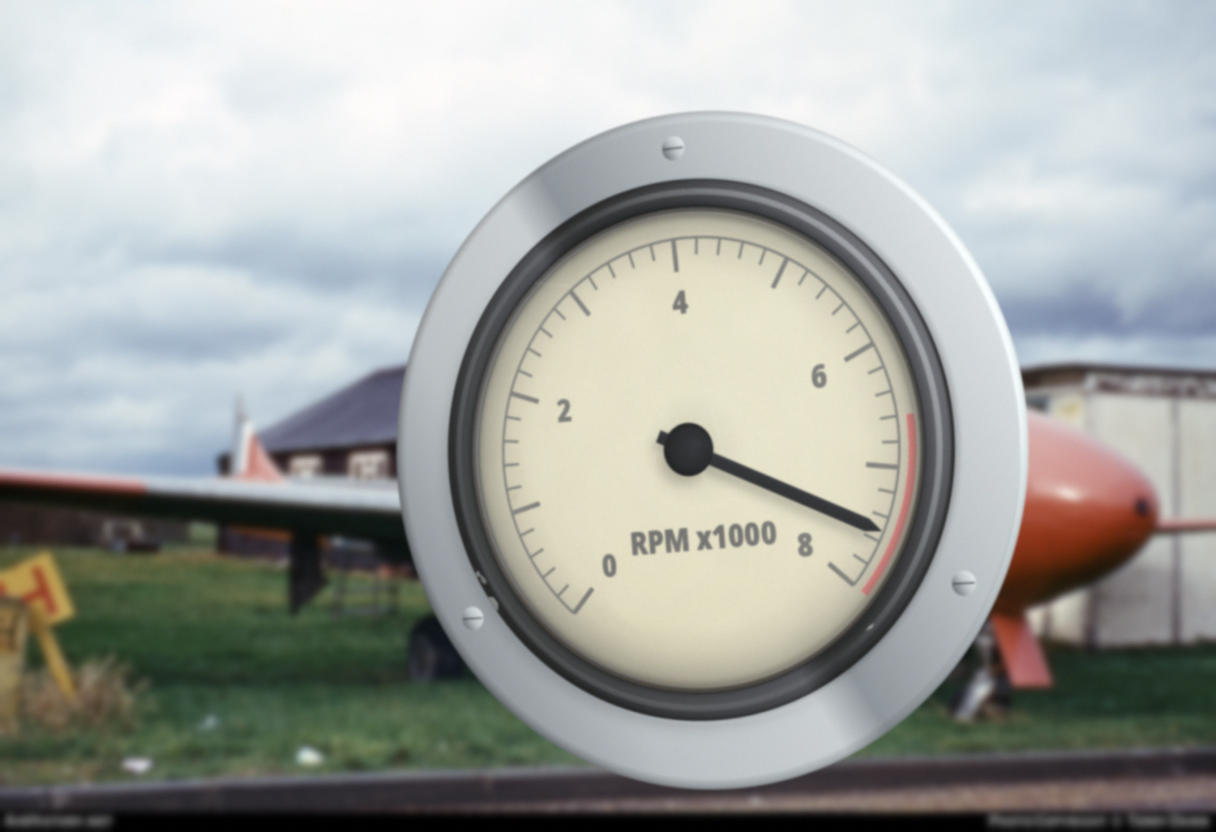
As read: 7500rpm
